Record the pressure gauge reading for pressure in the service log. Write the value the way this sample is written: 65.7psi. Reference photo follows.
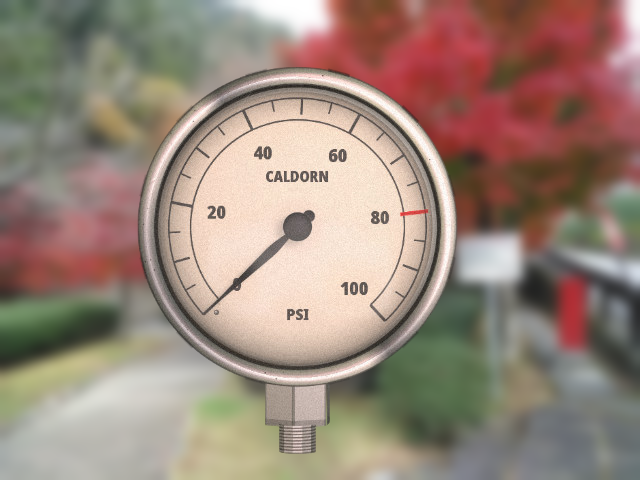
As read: 0psi
